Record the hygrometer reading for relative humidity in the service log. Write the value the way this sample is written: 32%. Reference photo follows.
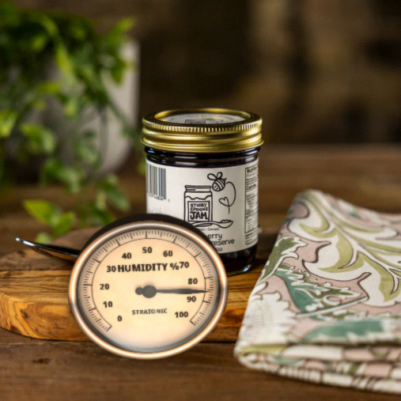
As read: 85%
